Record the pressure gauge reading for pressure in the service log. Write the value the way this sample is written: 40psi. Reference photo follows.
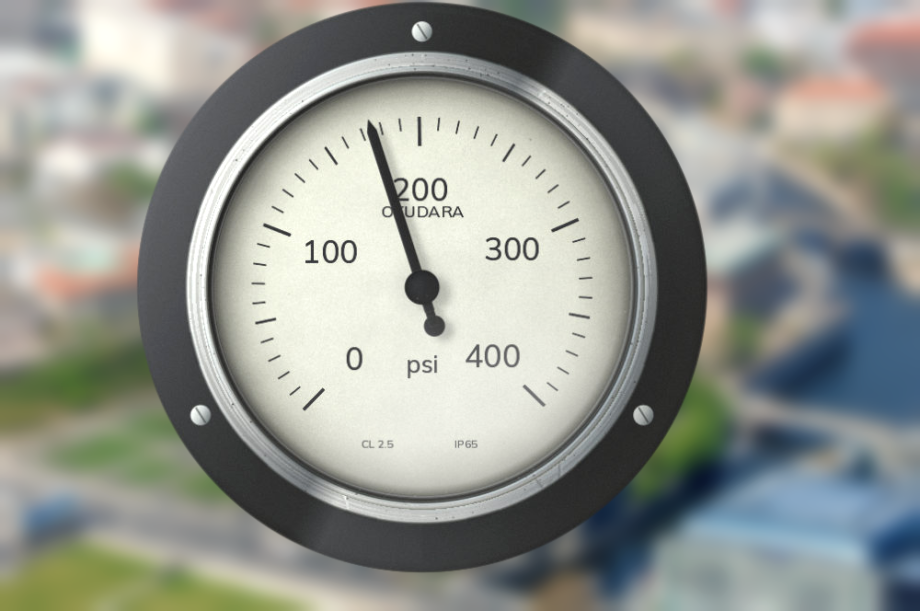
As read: 175psi
